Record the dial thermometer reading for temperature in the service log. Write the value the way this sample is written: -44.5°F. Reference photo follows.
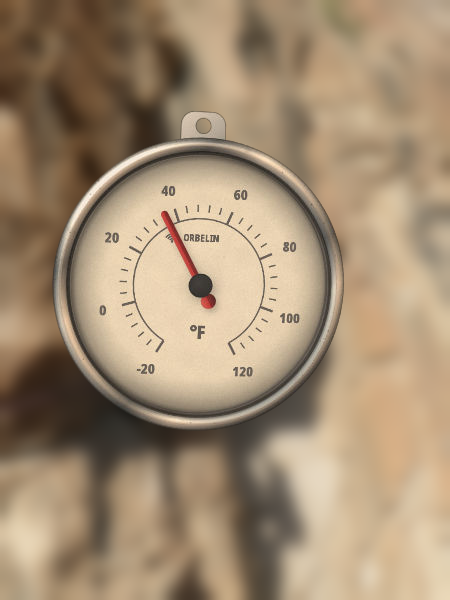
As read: 36°F
